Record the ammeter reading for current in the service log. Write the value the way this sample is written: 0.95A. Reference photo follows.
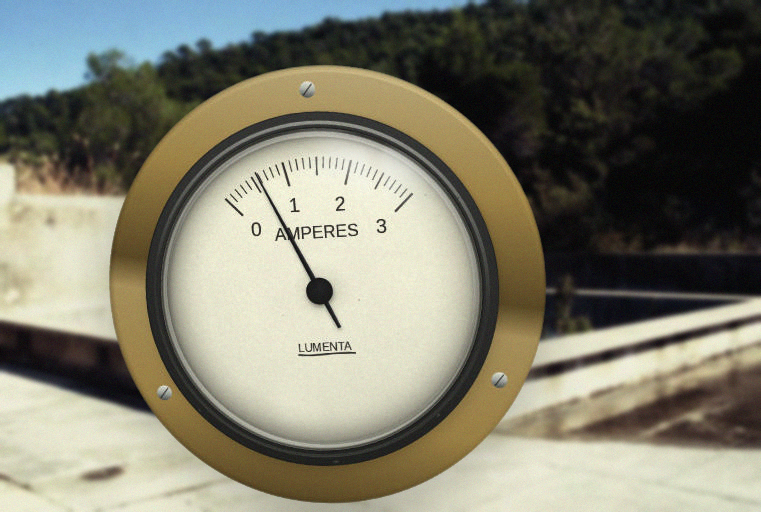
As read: 0.6A
